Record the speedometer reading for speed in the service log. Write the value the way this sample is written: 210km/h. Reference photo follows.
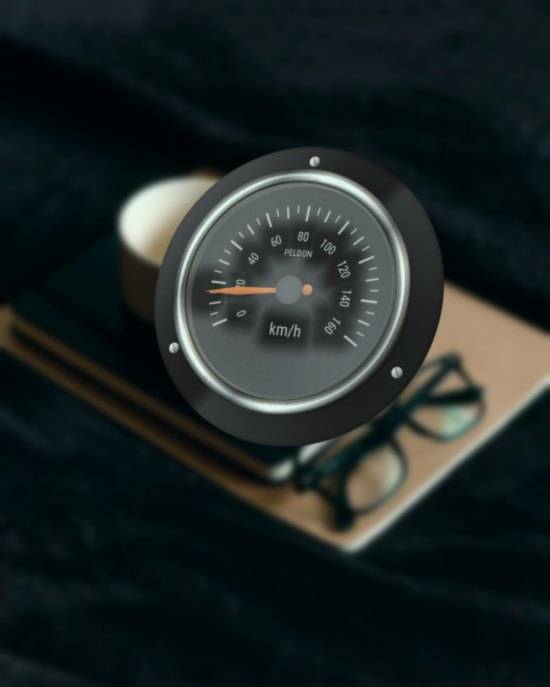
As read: 15km/h
